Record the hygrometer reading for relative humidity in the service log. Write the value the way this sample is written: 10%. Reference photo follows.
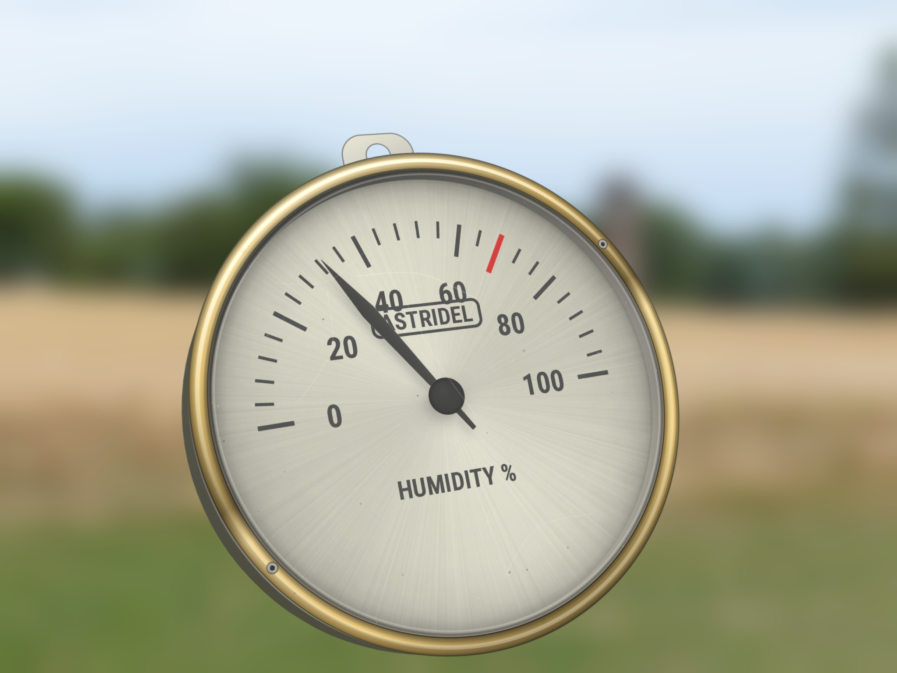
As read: 32%
